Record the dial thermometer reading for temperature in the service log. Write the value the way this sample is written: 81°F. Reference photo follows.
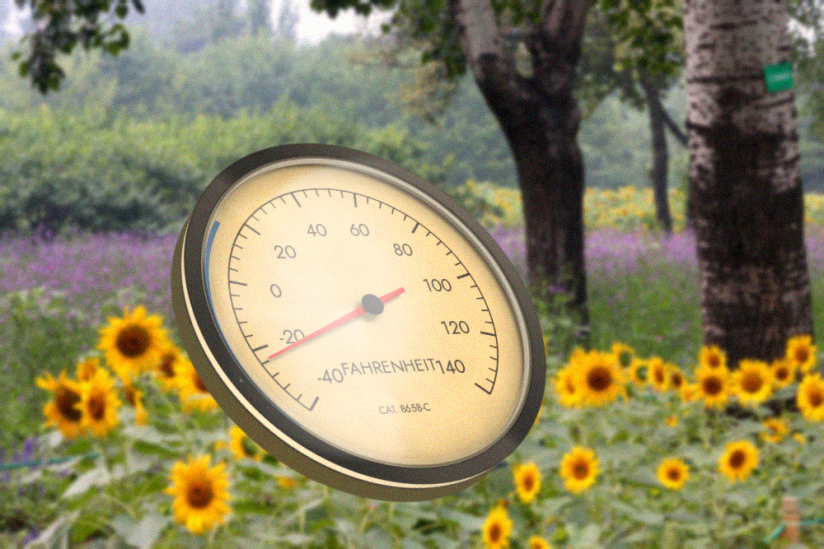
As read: -24°F
